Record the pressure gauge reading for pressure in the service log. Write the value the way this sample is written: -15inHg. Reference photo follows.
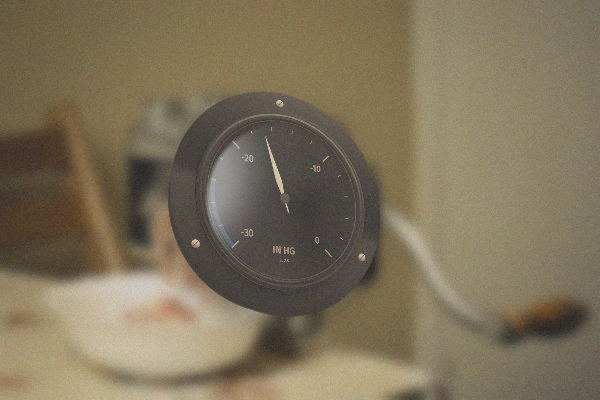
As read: -17inHg
